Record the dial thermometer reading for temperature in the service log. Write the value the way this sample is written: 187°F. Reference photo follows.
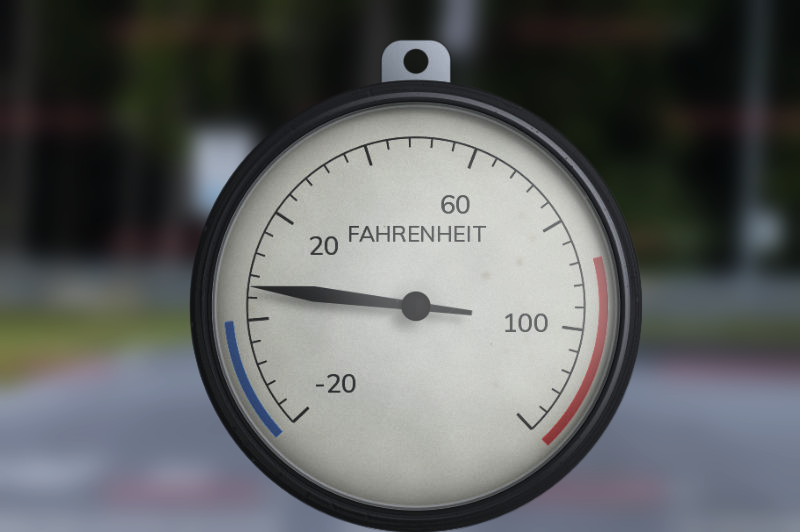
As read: 6°F
